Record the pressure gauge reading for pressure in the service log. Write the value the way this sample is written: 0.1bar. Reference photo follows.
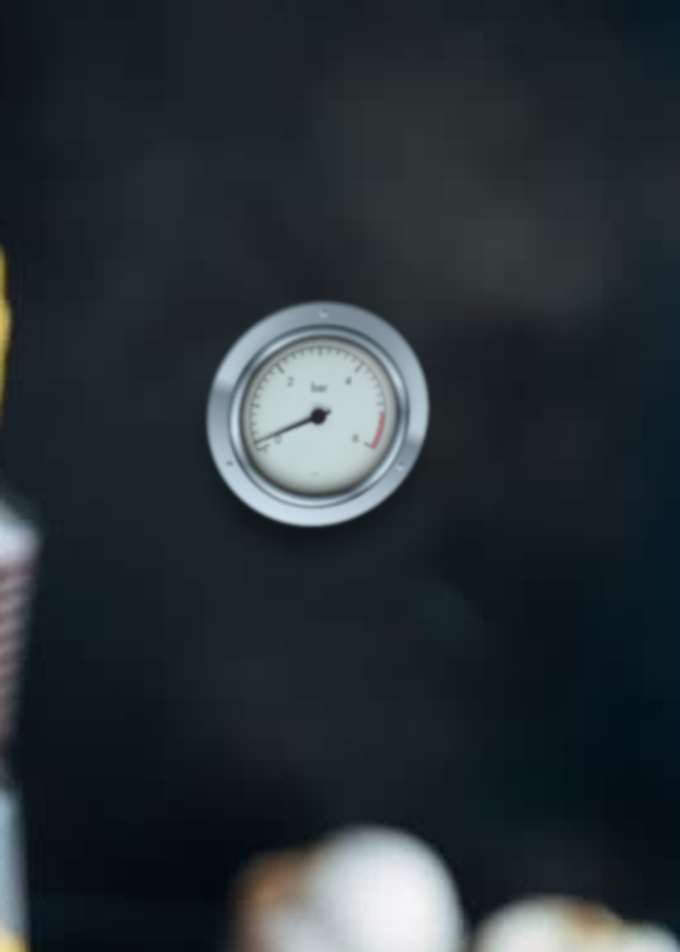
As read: 0.2bar
